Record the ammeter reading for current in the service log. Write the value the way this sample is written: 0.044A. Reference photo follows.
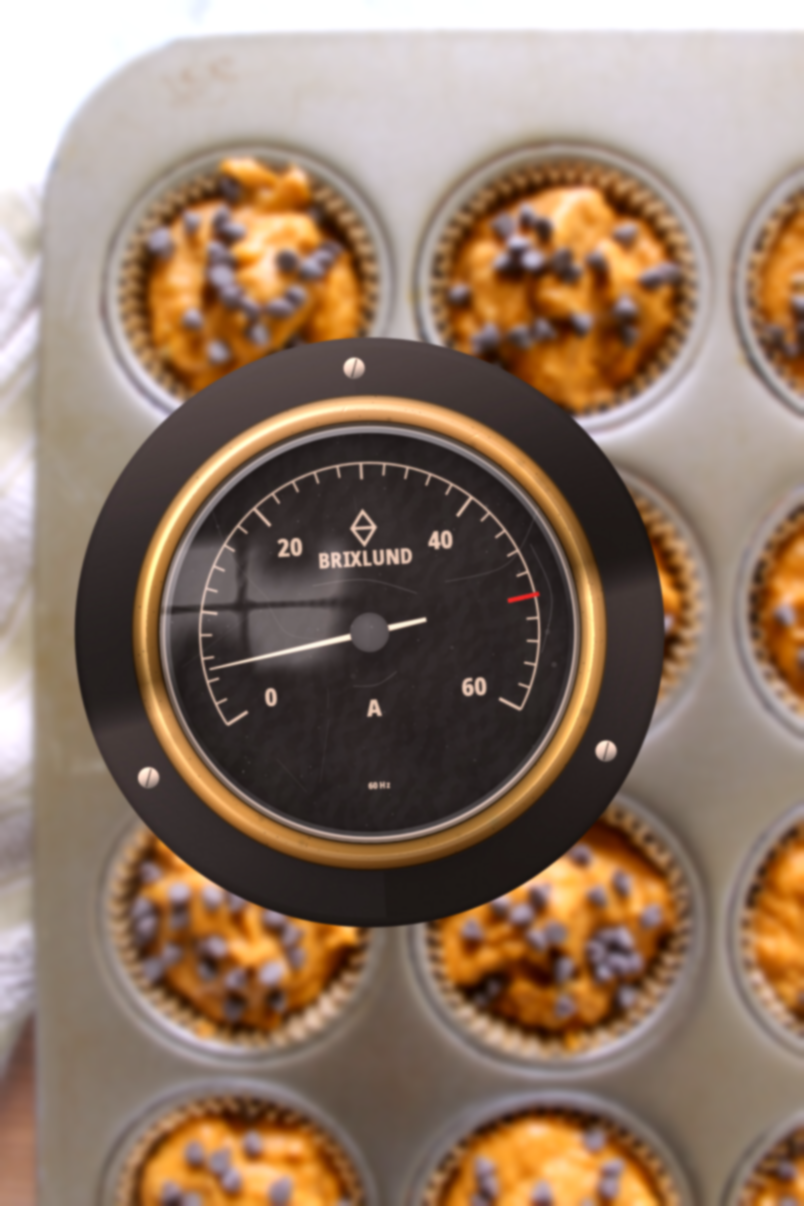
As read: 5A
